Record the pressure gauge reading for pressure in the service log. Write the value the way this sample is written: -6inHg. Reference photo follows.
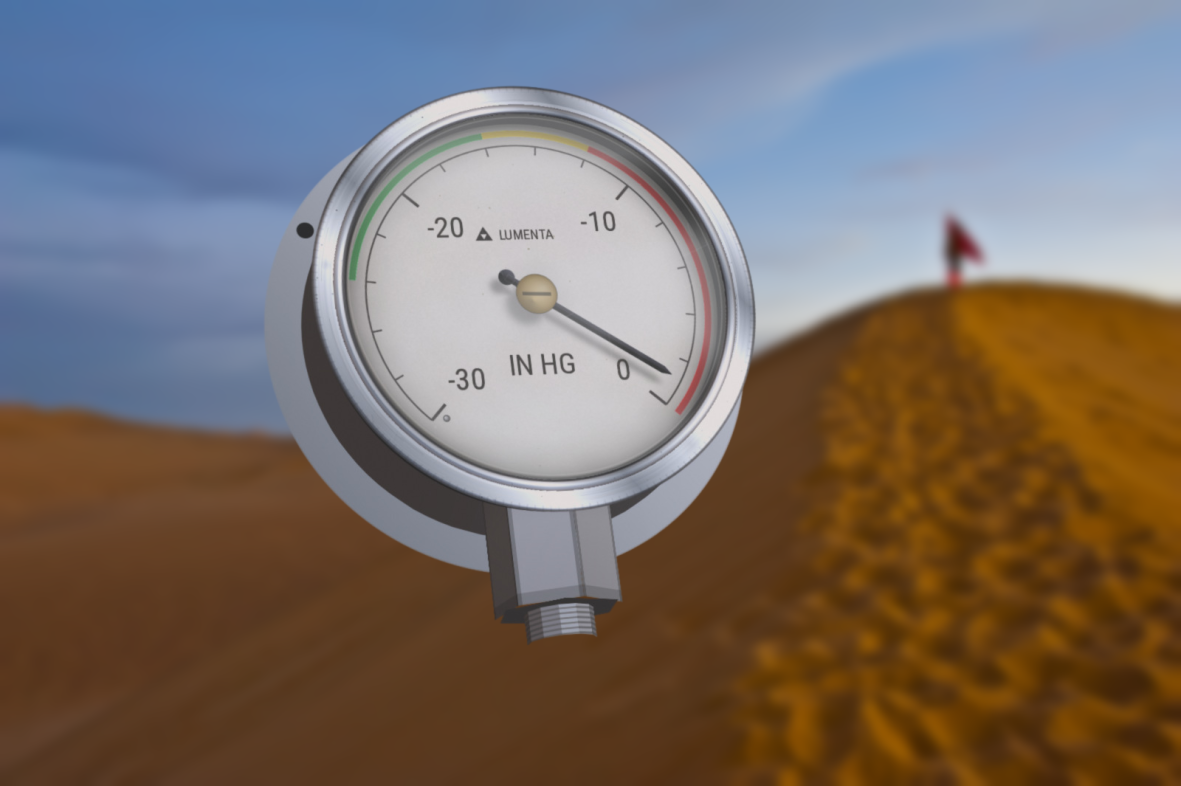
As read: -1inHg
